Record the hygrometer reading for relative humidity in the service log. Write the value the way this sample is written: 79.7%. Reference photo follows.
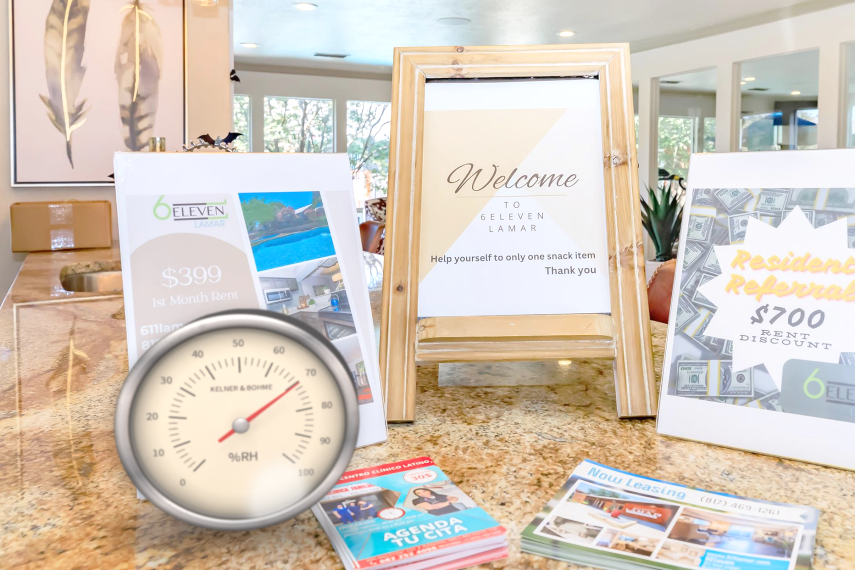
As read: 70%
